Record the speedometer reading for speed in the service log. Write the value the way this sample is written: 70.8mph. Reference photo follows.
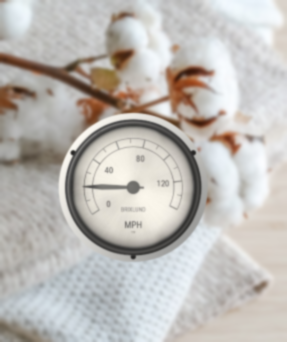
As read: 20mph
